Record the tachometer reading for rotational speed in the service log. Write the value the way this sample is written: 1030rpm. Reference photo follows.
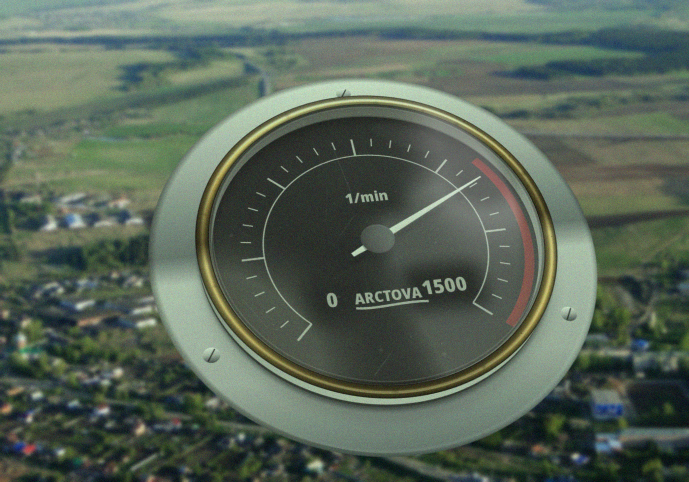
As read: 1100rpm
